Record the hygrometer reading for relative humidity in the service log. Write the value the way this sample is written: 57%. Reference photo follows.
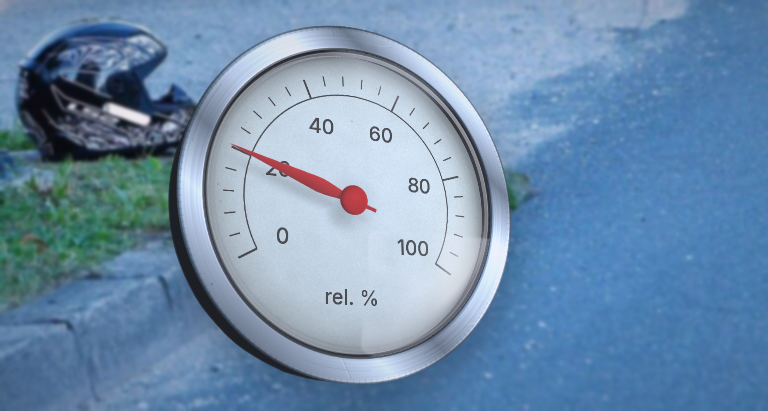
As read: 20%
